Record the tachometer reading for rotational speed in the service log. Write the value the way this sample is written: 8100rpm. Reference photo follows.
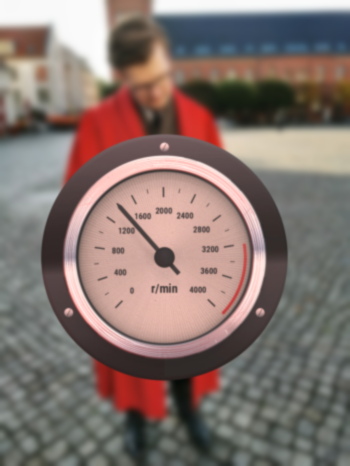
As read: 1400rpm
